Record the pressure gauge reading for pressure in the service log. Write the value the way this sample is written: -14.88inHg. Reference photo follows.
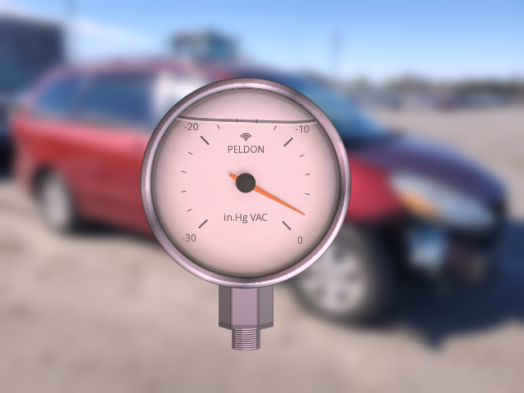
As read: -2inHg
